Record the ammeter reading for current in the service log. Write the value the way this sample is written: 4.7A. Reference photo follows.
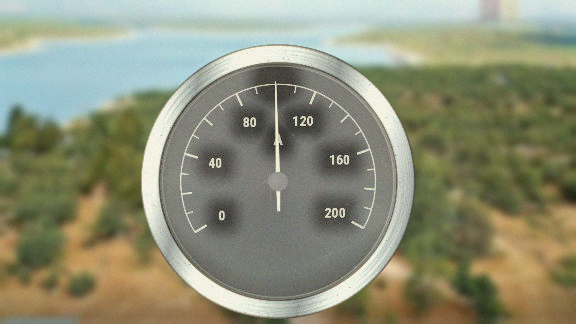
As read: 100A
